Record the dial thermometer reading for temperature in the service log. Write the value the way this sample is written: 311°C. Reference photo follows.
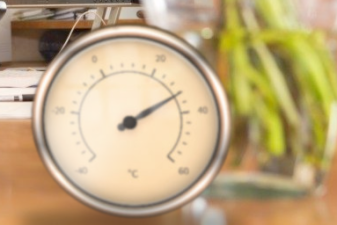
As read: 32°C
